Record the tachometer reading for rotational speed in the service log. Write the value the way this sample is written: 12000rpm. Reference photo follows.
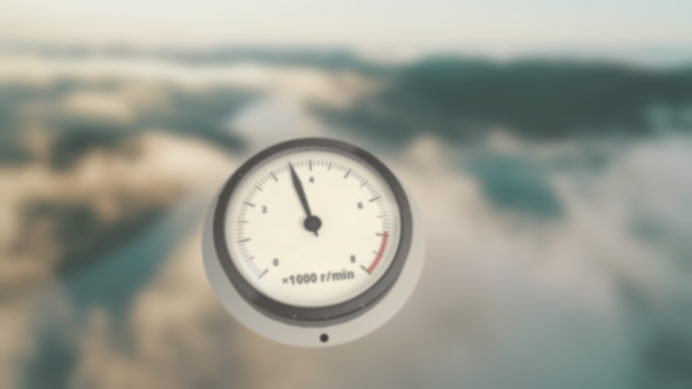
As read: 3500rpm
